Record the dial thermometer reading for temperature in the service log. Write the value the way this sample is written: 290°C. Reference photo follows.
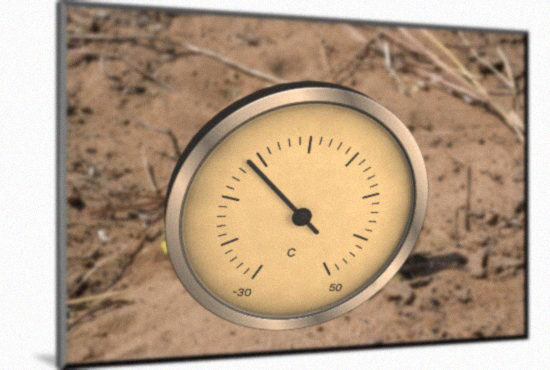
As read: -2°C
